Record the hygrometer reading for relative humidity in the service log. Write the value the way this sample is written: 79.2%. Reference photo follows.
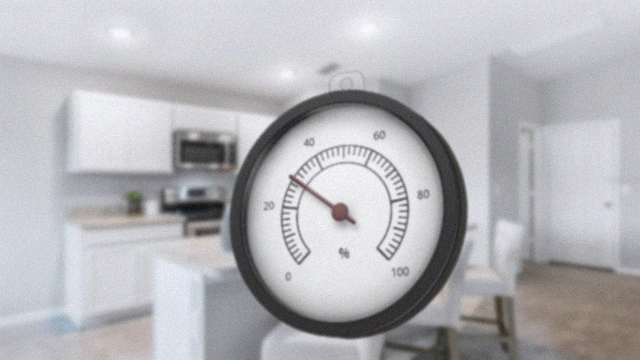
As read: 30%
